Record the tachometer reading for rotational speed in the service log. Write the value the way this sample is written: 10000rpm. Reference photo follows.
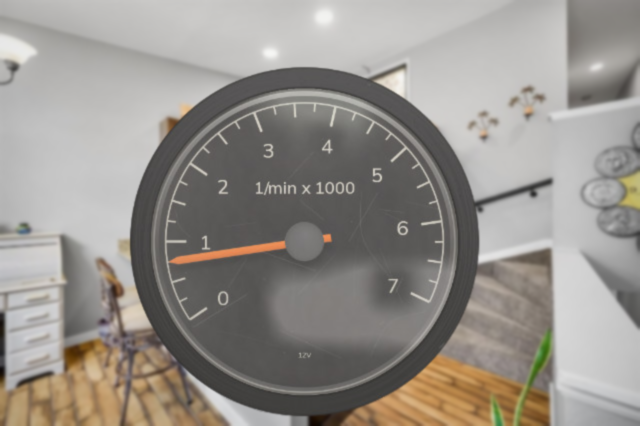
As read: 750rpm
